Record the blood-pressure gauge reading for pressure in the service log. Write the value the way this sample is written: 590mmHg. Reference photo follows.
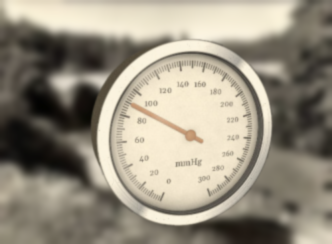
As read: 90mmHg
